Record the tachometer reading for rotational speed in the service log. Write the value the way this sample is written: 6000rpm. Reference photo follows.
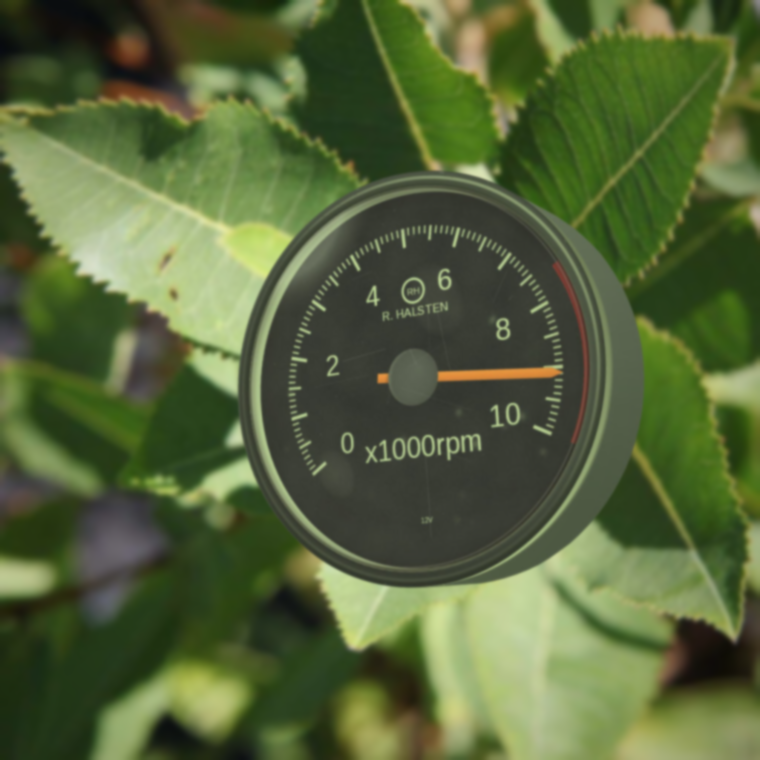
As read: 9100rpm
